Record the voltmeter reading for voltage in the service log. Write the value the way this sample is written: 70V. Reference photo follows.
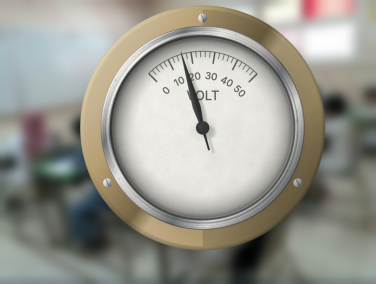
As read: 16V
